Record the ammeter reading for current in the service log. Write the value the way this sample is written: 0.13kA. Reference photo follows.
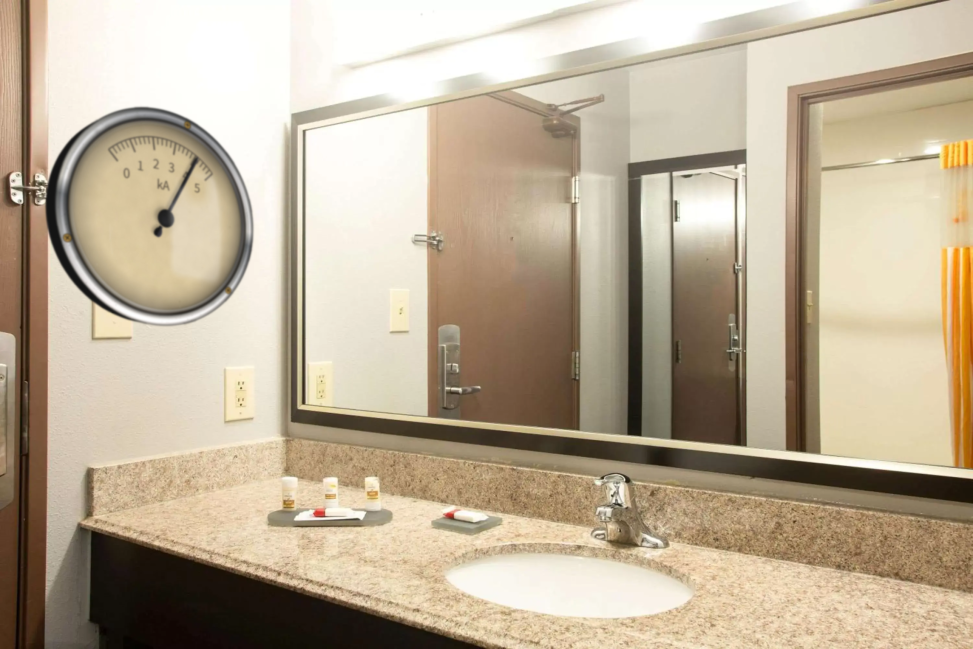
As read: 4kA
